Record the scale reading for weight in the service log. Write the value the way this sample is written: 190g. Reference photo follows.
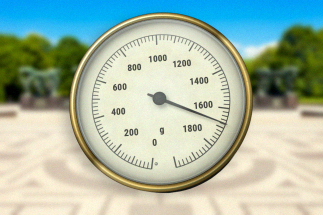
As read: 1680g
